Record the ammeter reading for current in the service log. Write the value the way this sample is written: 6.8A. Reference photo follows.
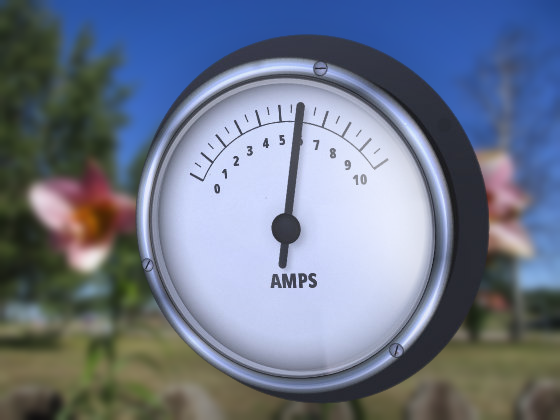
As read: 6A
